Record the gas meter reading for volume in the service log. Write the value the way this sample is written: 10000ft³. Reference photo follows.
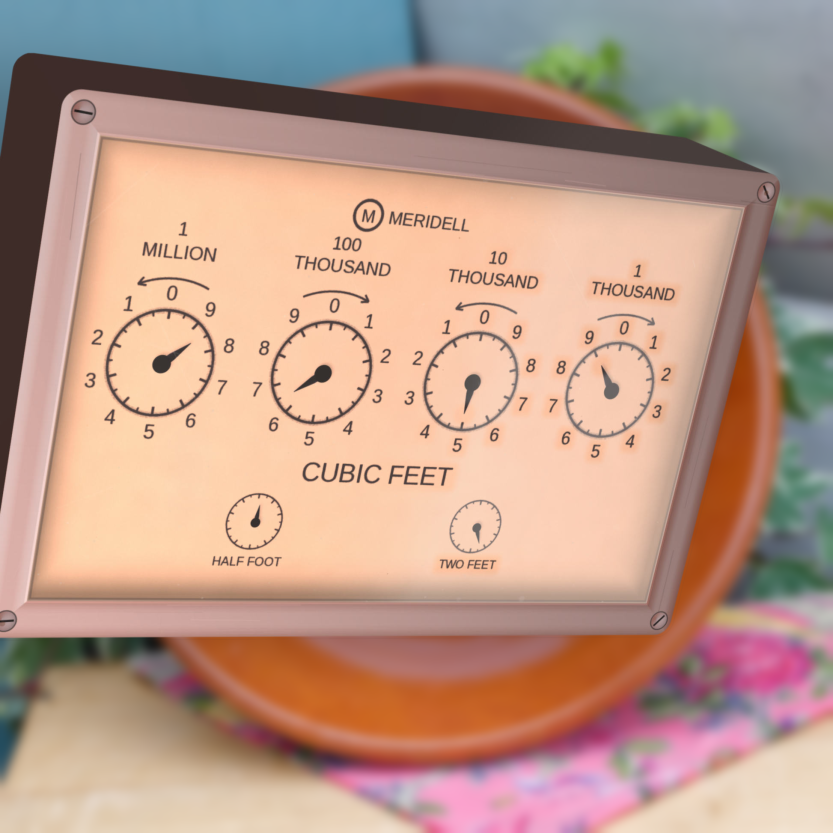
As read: 864900ft³
